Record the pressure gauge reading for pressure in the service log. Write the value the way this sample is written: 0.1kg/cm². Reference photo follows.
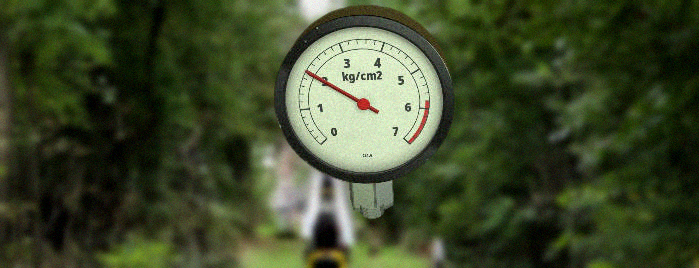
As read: 2kg/cm²
